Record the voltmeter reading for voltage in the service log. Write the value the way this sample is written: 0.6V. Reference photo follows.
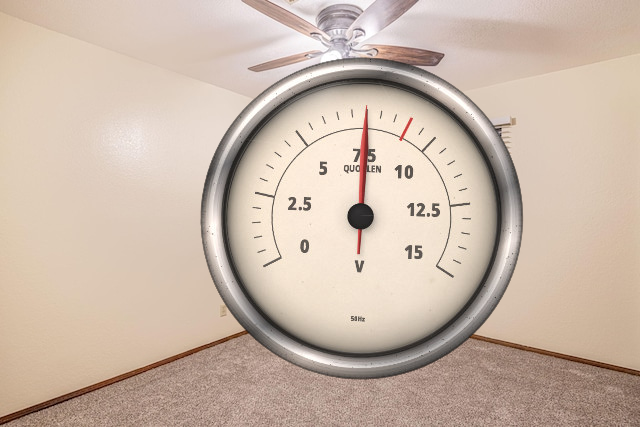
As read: 7.5V
